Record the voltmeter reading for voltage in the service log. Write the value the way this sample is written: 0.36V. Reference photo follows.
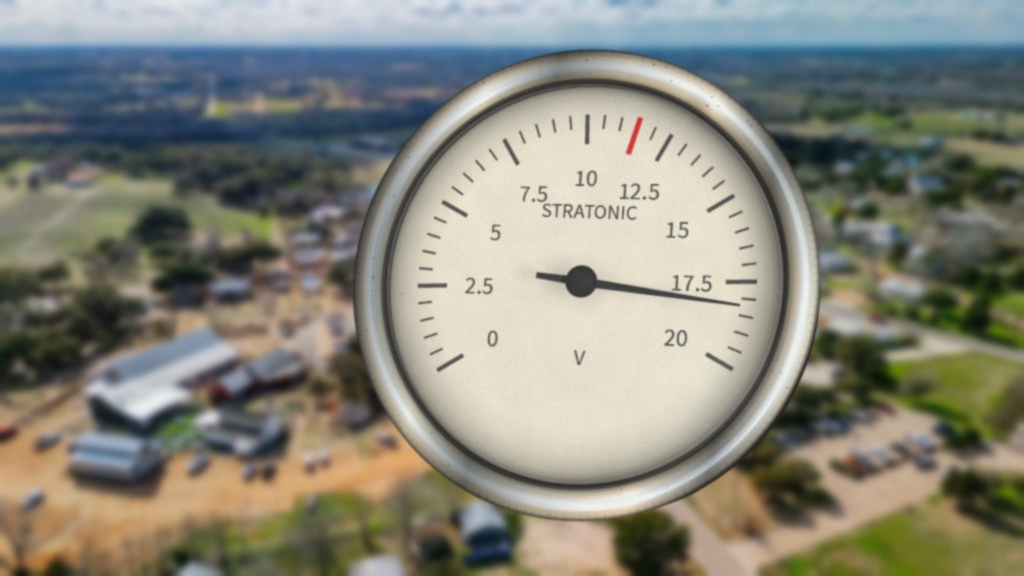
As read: 18.25V
